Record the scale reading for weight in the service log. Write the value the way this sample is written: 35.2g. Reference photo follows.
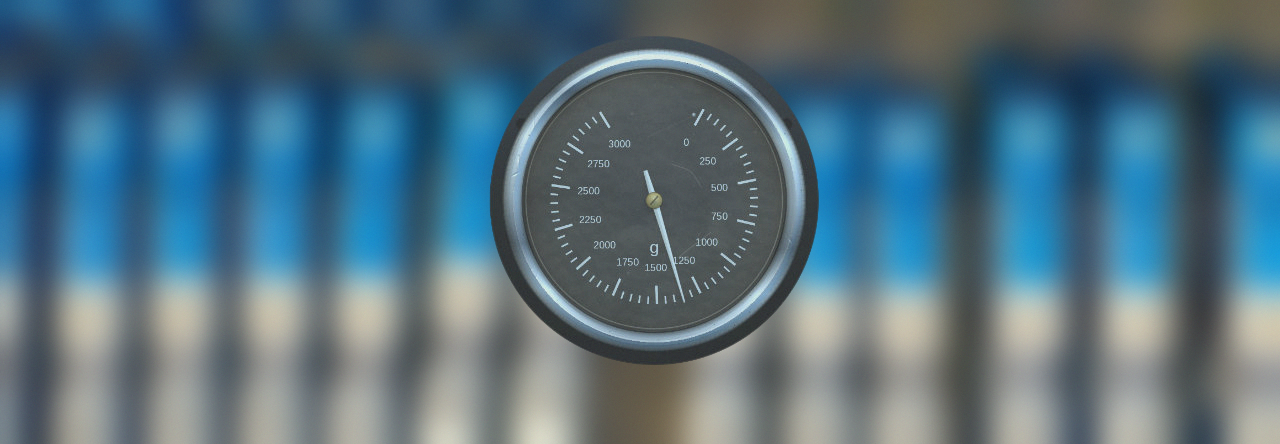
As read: 1350g
